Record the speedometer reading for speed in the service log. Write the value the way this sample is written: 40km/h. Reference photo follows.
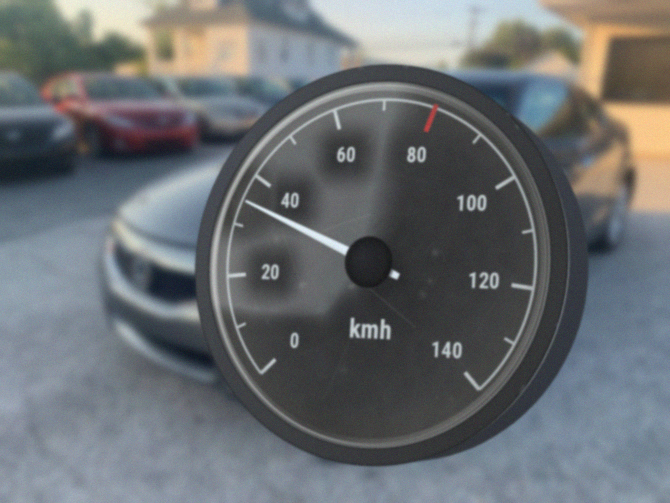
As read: 35km/h
